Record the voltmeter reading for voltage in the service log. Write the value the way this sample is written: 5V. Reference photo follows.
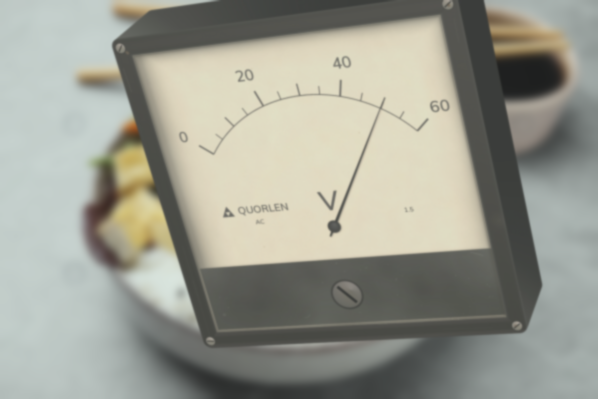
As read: 50V
